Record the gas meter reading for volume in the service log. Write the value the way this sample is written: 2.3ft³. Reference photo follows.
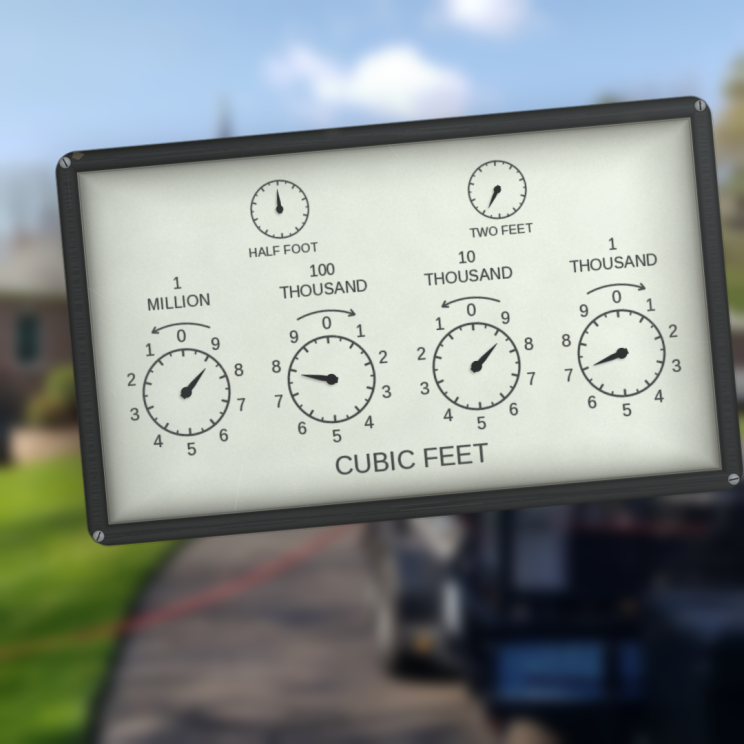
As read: 878700ft³
